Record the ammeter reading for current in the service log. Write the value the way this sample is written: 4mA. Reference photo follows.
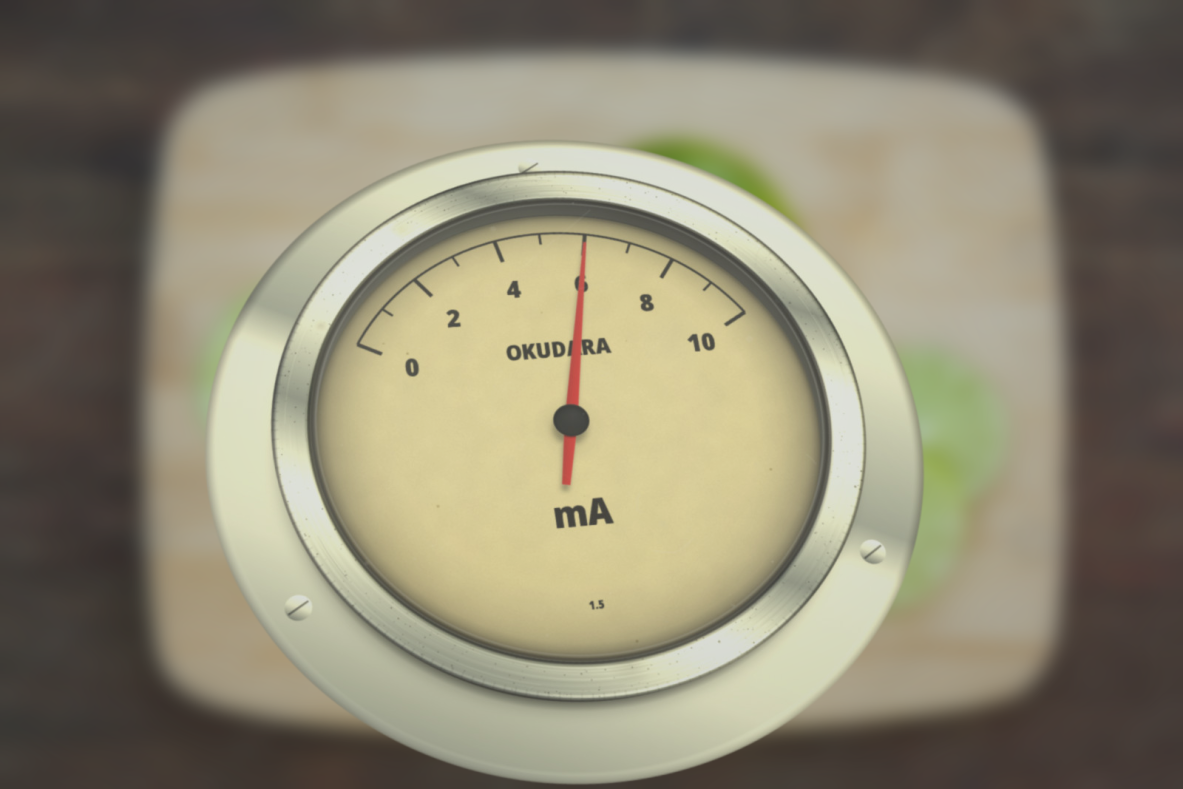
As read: 6mA
